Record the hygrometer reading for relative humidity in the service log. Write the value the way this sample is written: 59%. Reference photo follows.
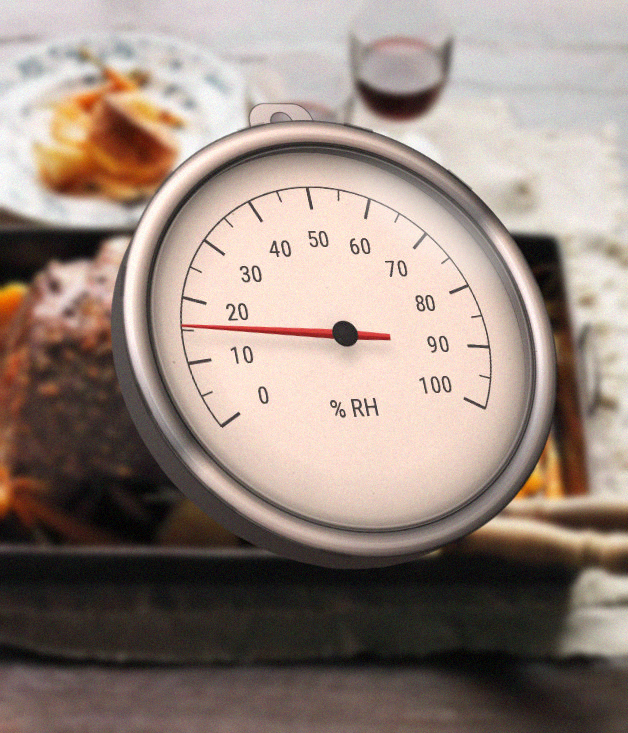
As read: 15%
